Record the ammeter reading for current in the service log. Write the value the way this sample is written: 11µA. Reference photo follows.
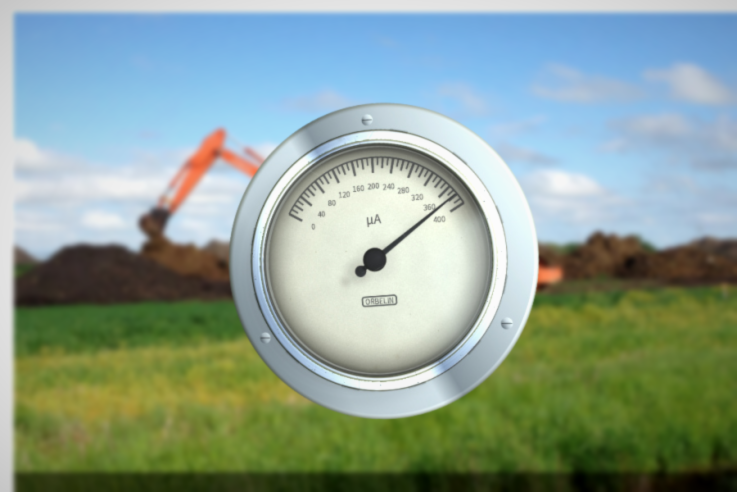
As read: 380µA
